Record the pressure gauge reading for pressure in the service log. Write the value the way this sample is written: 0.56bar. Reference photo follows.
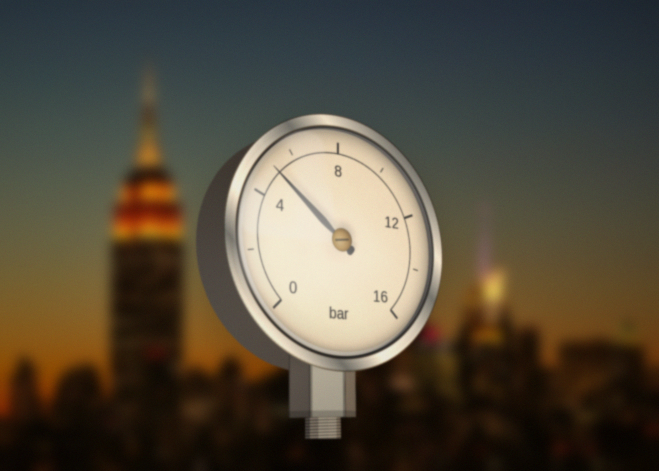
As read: 5bar
